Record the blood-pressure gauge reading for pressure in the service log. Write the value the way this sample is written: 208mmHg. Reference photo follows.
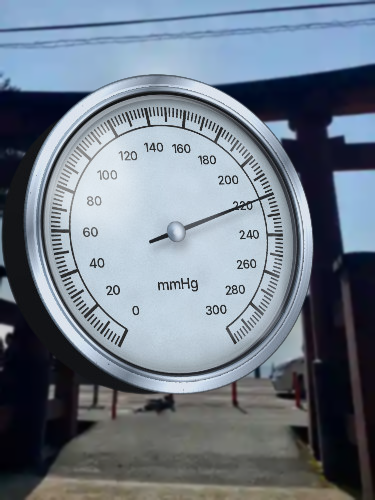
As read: 220mmHg
